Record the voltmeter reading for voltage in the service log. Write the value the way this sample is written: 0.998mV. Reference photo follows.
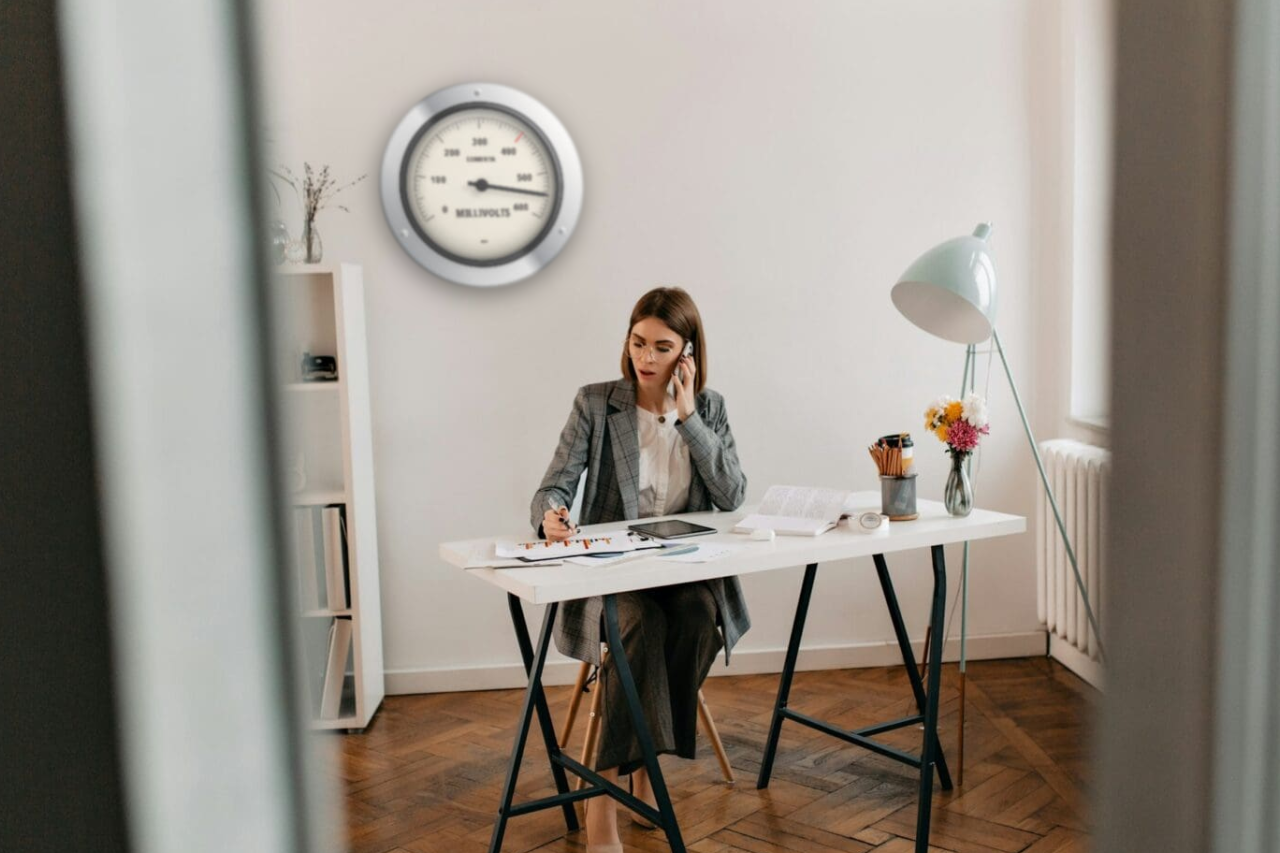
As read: 550mV
